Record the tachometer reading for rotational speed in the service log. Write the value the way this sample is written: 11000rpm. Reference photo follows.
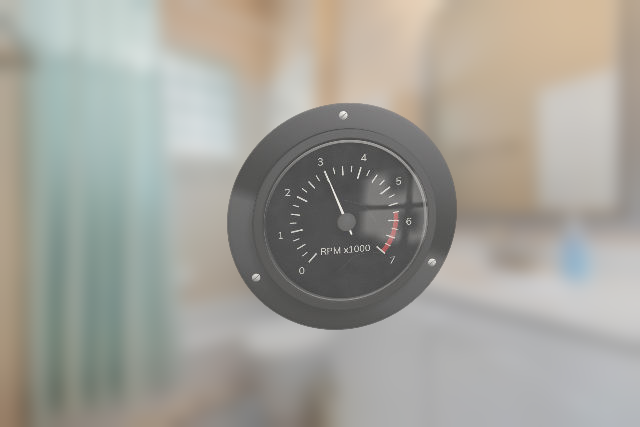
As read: 3000rpm
